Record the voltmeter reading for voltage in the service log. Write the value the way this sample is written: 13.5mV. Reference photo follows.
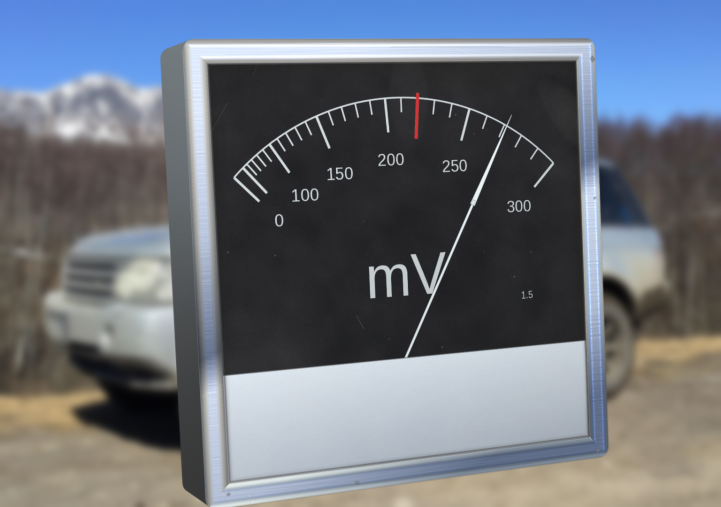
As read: 270mV
